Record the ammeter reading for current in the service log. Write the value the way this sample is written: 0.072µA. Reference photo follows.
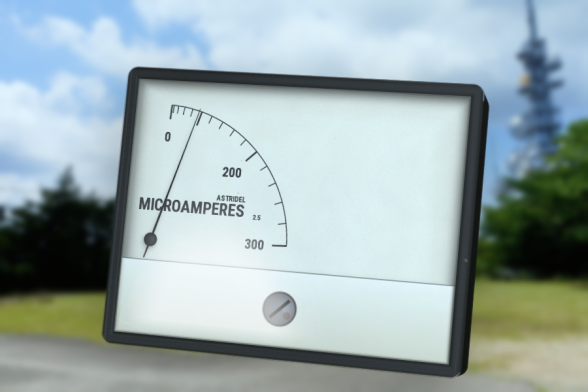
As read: 100µA
